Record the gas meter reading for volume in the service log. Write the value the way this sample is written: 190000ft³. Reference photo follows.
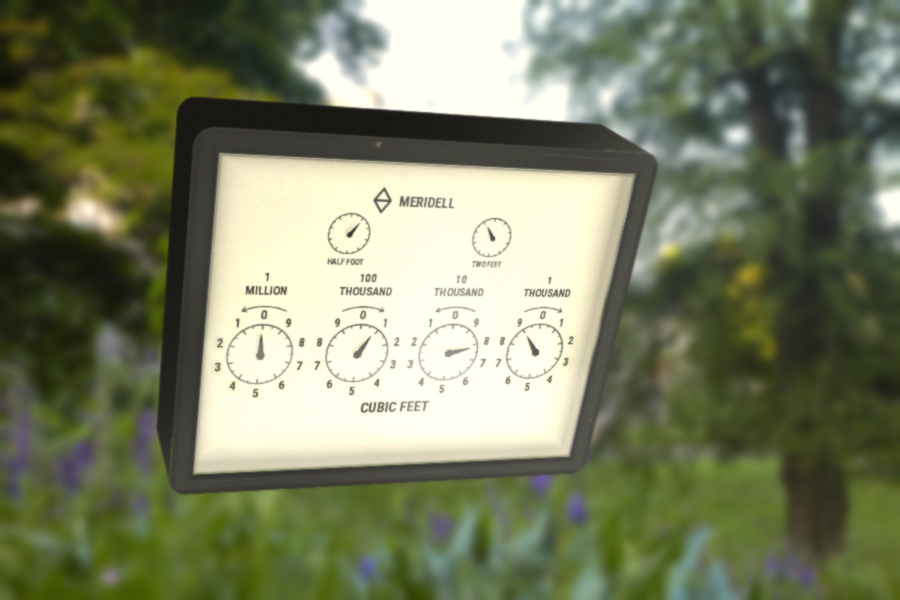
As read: 7900ft³
